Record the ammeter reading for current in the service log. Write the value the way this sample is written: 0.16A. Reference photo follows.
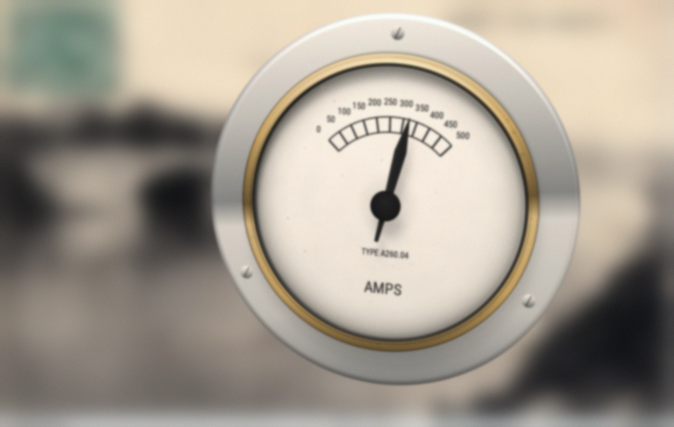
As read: 325A
